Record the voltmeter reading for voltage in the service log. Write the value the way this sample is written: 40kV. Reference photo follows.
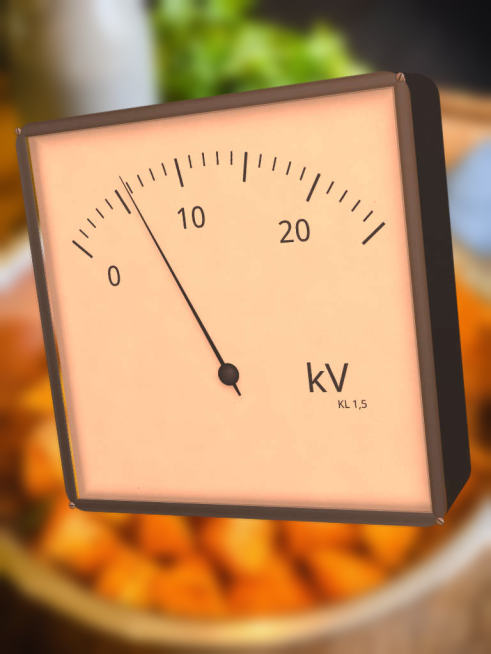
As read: 6kV
